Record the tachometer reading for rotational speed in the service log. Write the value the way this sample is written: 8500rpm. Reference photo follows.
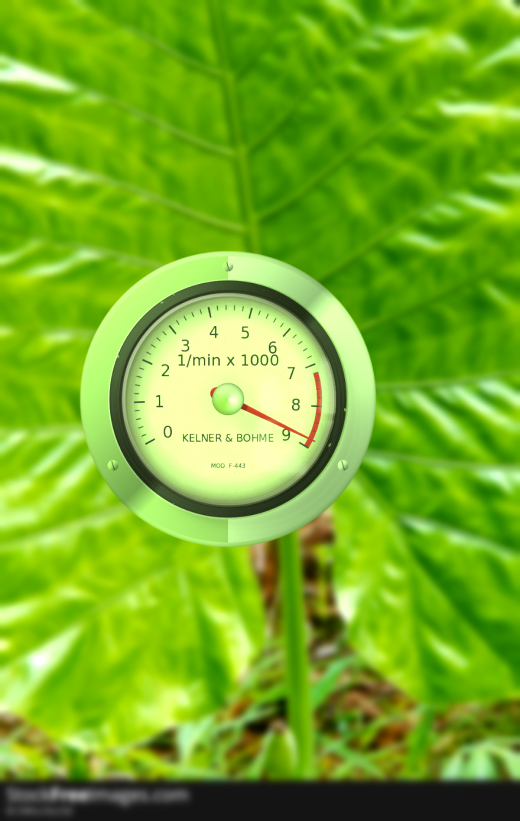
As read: 8800rpm
